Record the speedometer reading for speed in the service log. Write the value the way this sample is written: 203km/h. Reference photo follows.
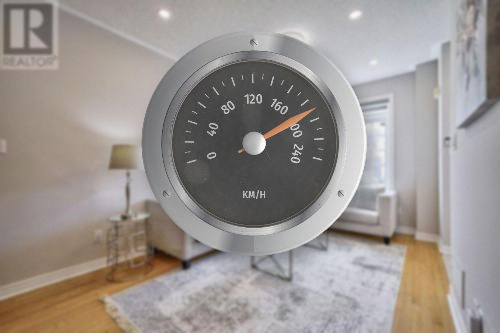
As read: 190km/h
